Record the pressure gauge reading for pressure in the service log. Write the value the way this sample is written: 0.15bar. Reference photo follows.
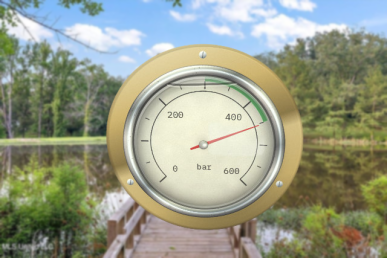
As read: 450bar
